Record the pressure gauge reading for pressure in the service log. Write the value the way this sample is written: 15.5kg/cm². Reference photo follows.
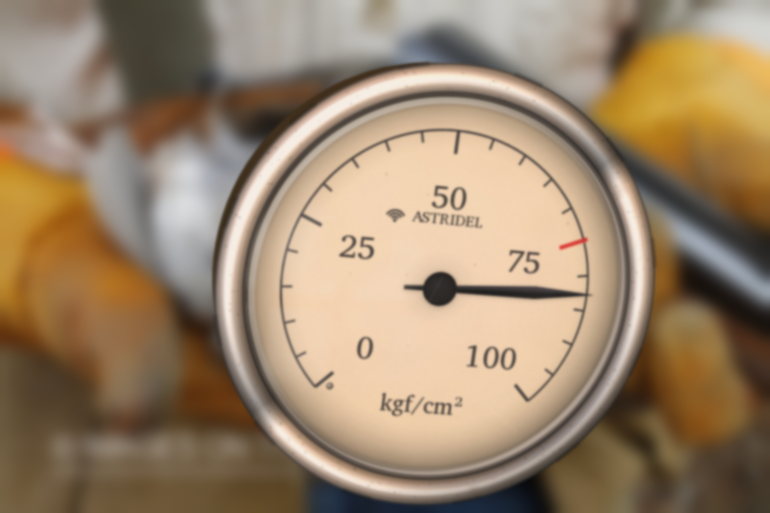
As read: 82.5kg/cm²
